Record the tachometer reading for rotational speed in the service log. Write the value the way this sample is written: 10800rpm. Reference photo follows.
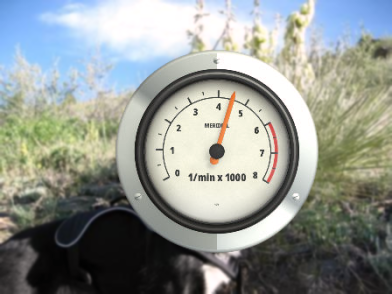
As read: 4500rpm
